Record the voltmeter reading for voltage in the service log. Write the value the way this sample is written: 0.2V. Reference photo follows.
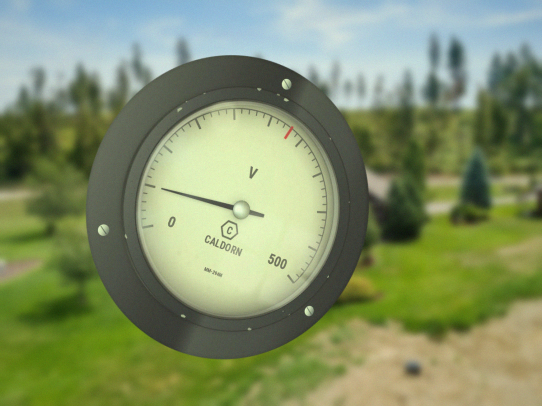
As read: 50V
